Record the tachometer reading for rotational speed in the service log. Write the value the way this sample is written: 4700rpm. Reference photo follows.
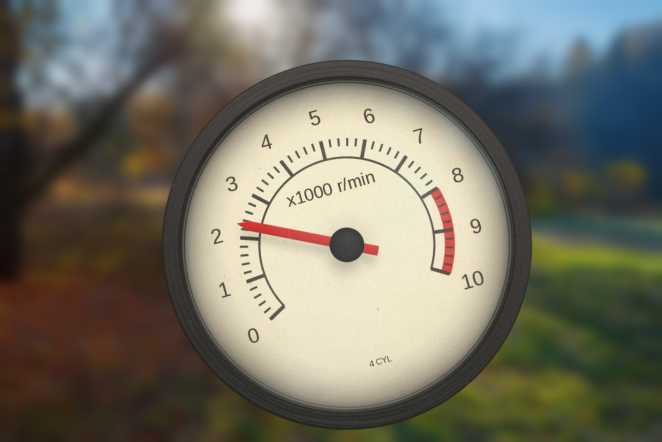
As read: 2300rpm
